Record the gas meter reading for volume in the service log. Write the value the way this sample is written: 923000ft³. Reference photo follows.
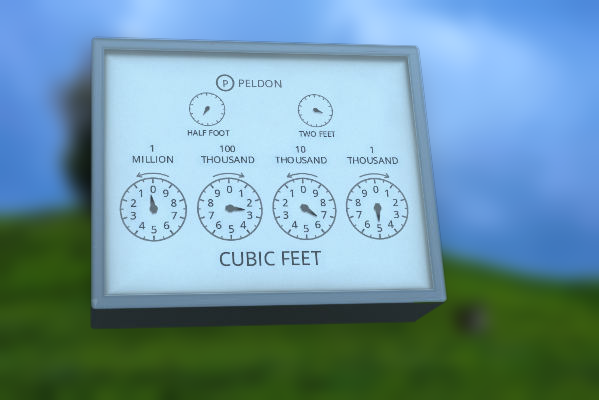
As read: 26500ft³
